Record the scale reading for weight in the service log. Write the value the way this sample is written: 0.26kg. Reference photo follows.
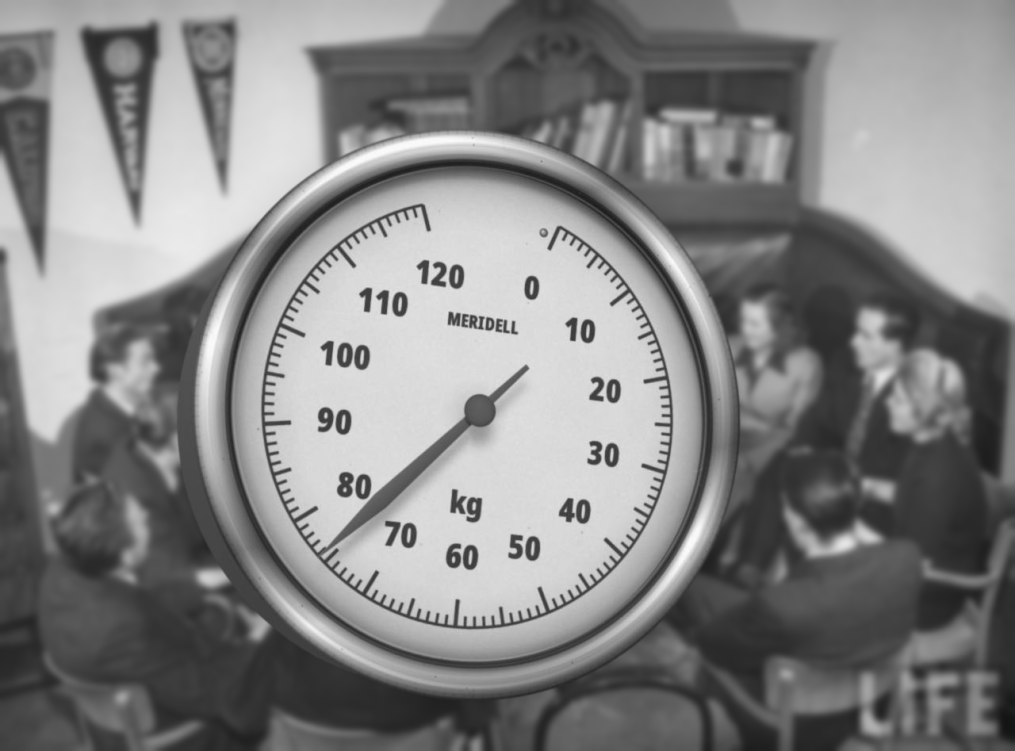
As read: 76kg
